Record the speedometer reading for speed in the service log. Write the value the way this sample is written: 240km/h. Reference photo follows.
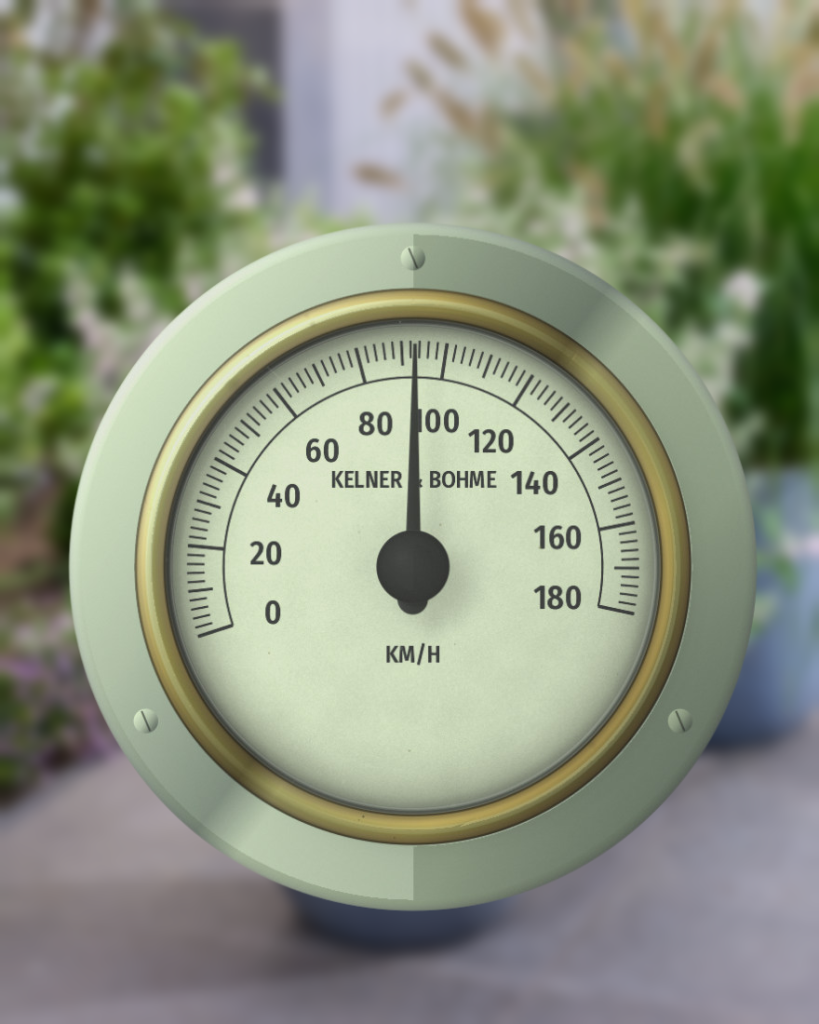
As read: 93km/h
